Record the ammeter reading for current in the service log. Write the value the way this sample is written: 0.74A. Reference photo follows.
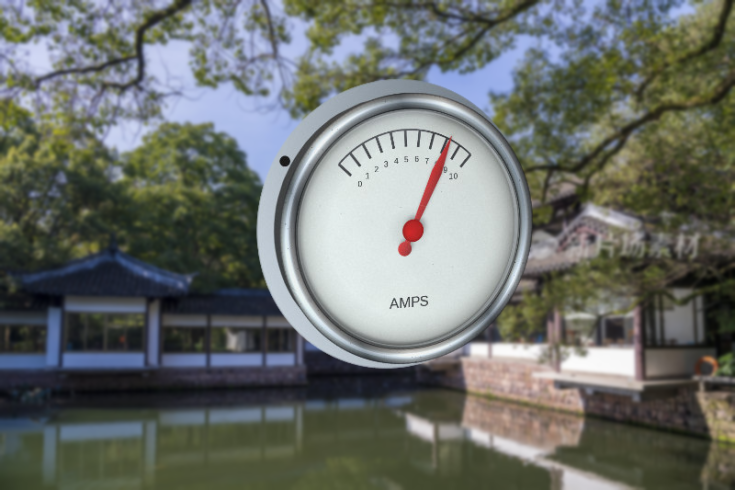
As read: 8A
